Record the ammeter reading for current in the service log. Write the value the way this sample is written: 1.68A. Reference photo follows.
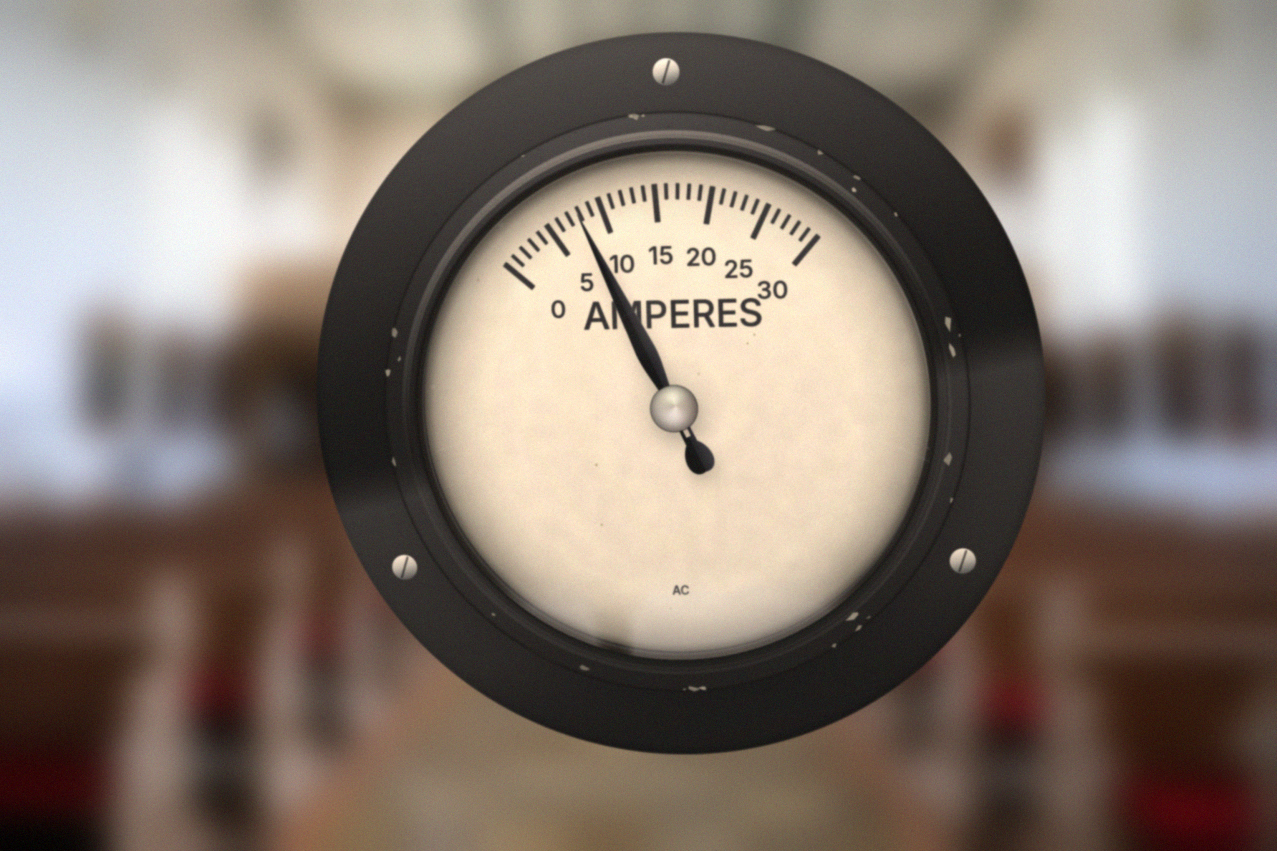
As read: 8A
